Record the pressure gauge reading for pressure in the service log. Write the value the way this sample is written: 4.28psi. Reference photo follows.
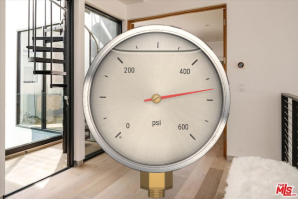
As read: 475psi
